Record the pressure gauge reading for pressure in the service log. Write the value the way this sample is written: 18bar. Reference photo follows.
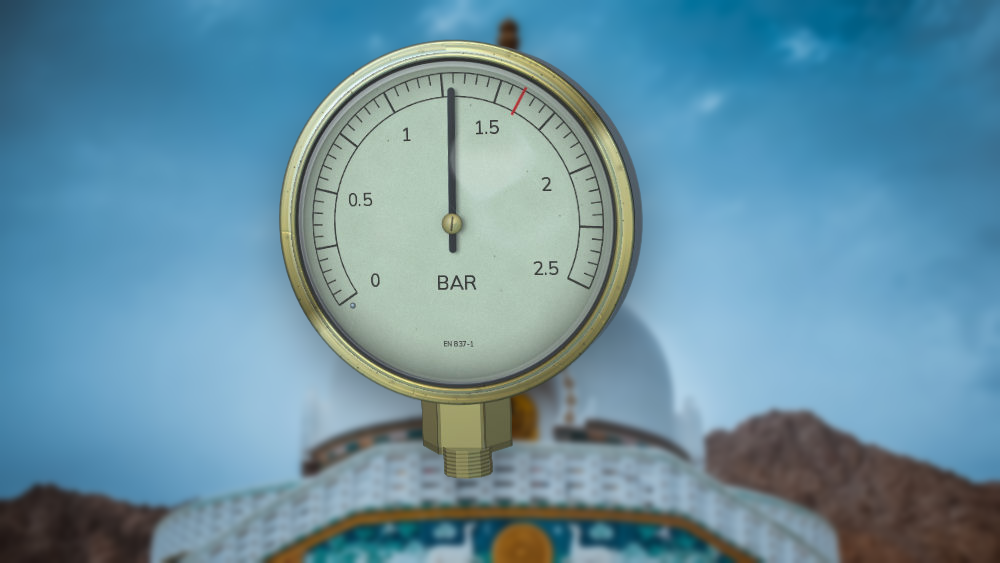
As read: 1.3bar
